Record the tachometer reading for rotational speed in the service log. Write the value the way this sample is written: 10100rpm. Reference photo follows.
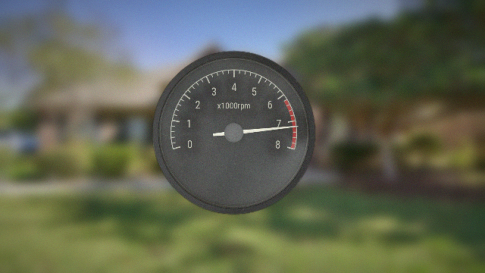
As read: 7200rpm
